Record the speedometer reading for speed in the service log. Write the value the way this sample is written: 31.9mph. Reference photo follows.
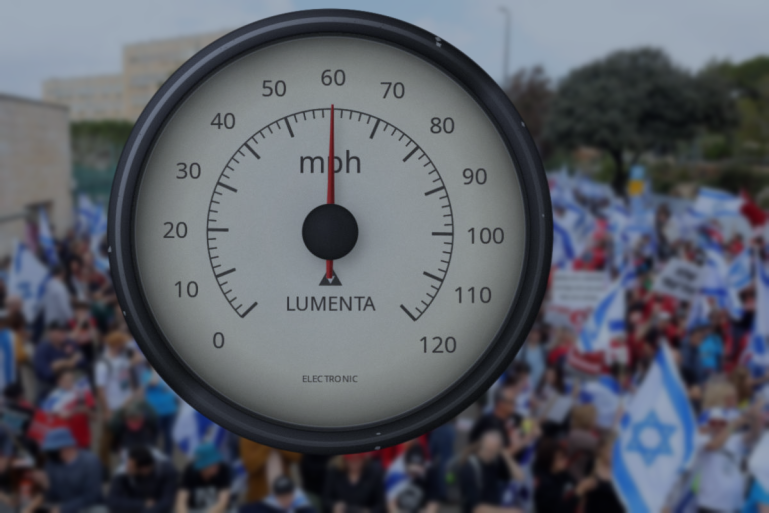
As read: 60mph
